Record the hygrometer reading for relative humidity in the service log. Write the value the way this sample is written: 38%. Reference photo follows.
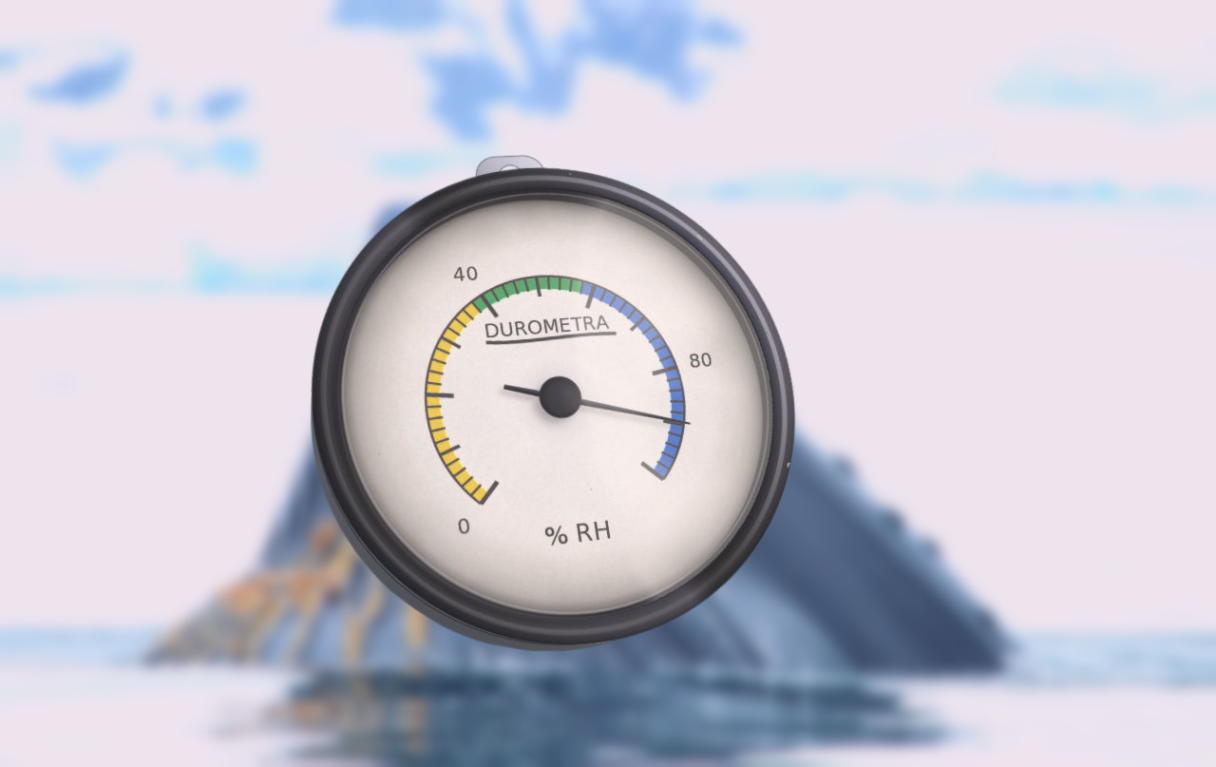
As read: 90%
